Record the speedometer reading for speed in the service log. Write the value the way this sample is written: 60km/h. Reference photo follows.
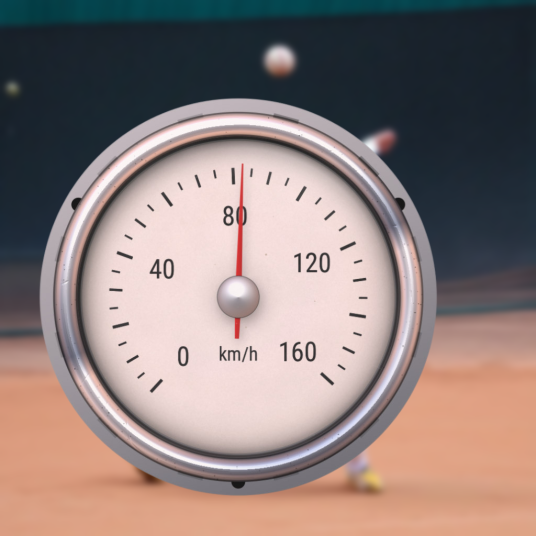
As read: 82.5km/h
